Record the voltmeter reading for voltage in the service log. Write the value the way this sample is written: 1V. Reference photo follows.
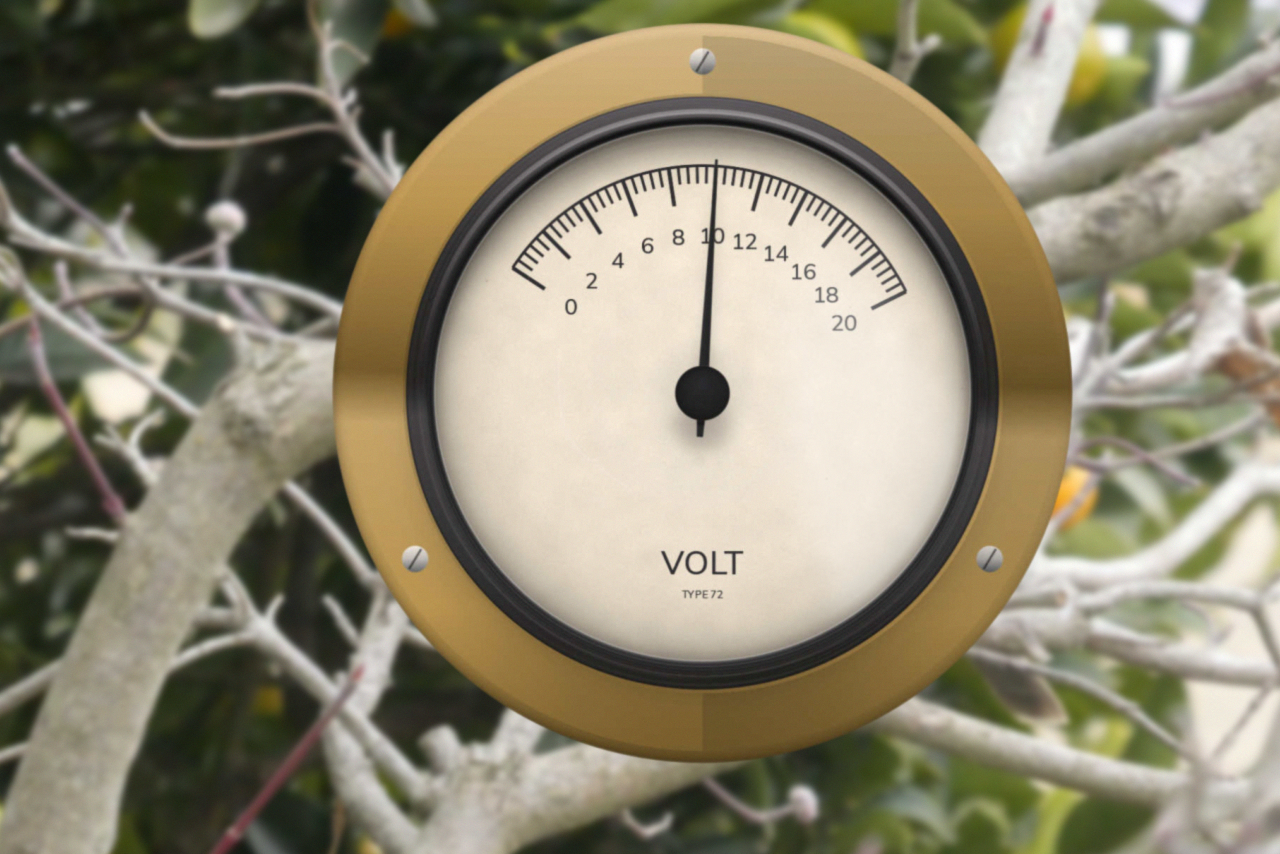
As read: 10V
